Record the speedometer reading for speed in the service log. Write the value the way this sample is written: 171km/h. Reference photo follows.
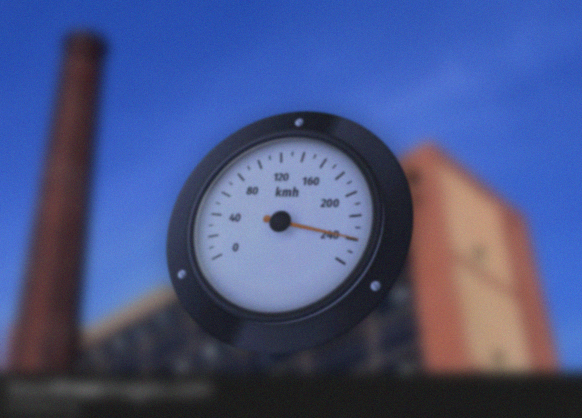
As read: 240km/h
